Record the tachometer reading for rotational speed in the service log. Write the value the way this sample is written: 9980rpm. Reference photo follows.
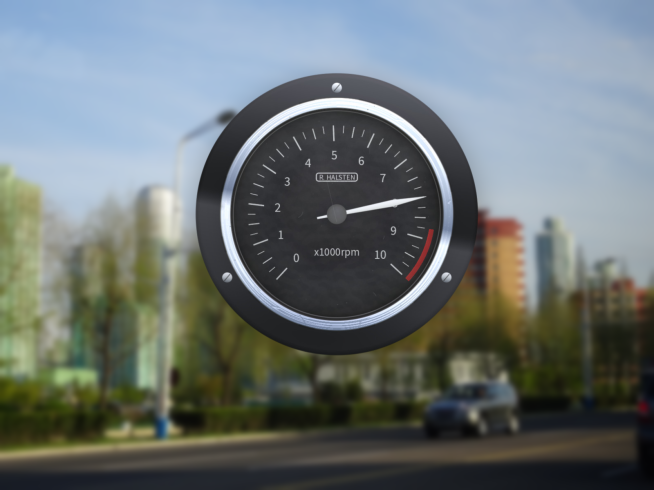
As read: 8000rpm
